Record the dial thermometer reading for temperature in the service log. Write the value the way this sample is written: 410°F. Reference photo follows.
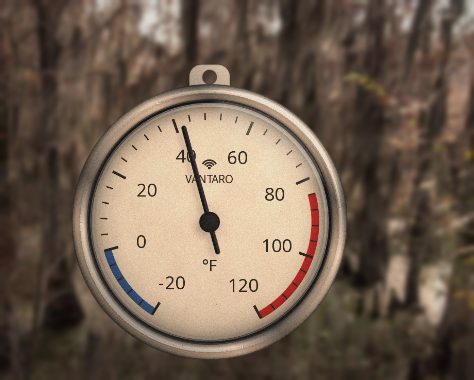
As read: 42°F
